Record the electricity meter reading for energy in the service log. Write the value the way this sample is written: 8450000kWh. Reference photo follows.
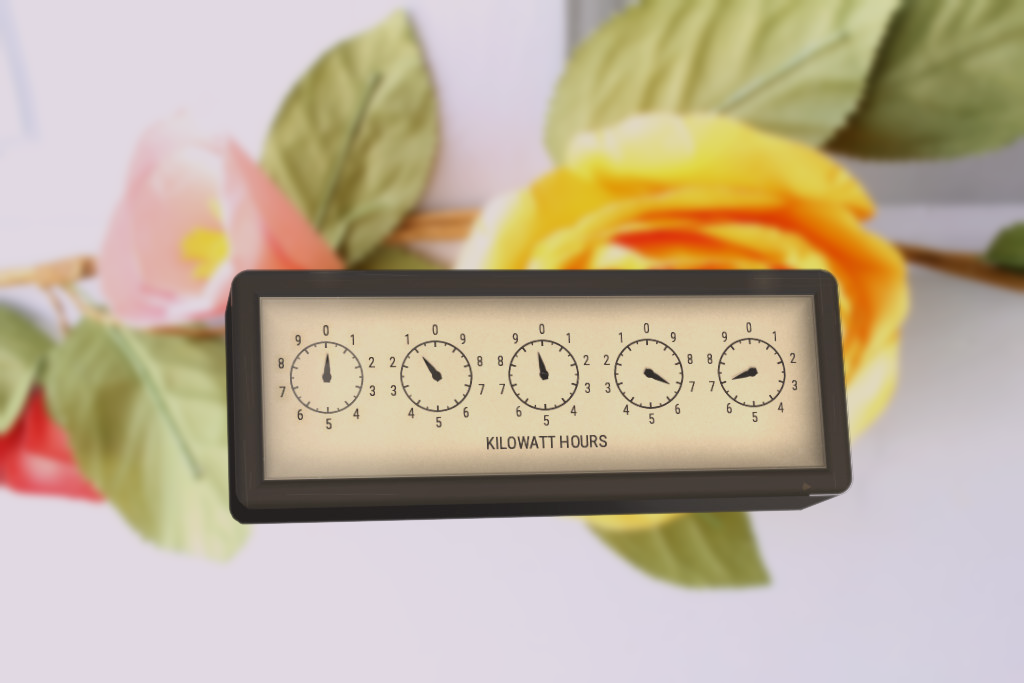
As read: 967kWh
